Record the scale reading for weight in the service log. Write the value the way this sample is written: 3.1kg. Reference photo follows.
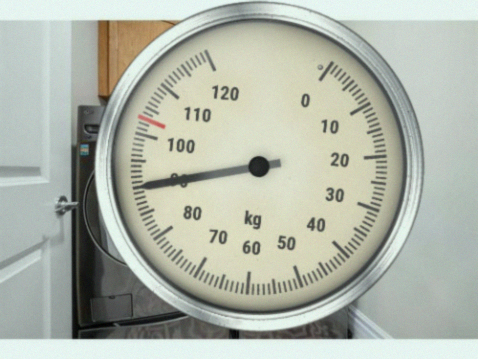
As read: 90kg
